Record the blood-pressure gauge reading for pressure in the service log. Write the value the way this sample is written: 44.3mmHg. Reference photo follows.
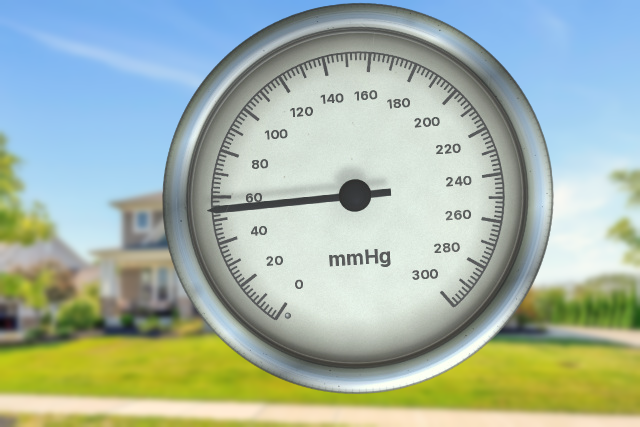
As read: 54mmHg
